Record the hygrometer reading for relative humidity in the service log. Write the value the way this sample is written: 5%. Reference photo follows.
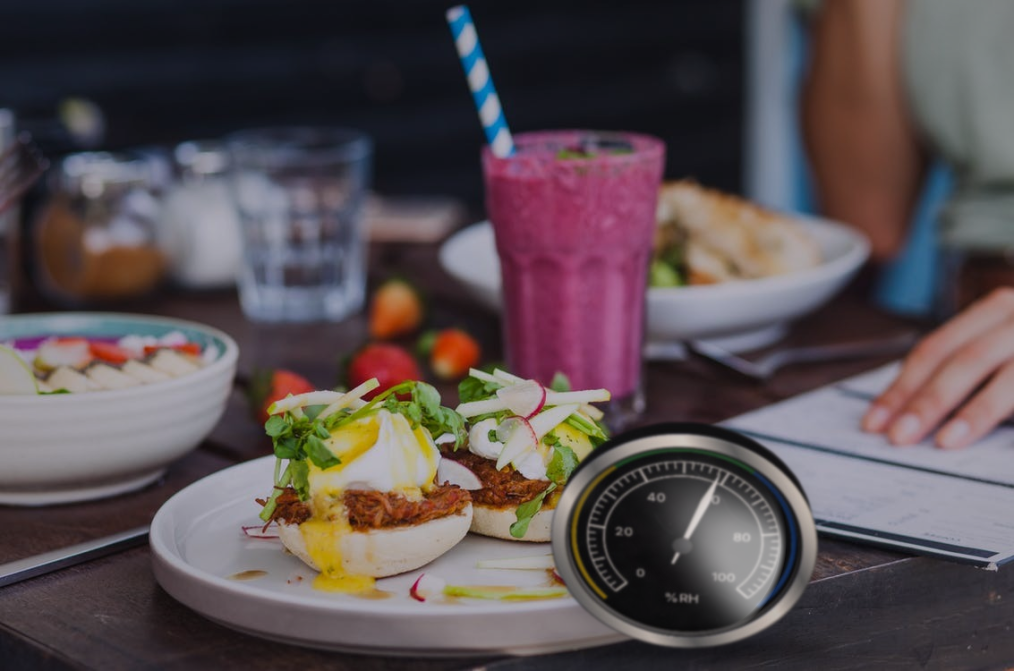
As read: 58%
